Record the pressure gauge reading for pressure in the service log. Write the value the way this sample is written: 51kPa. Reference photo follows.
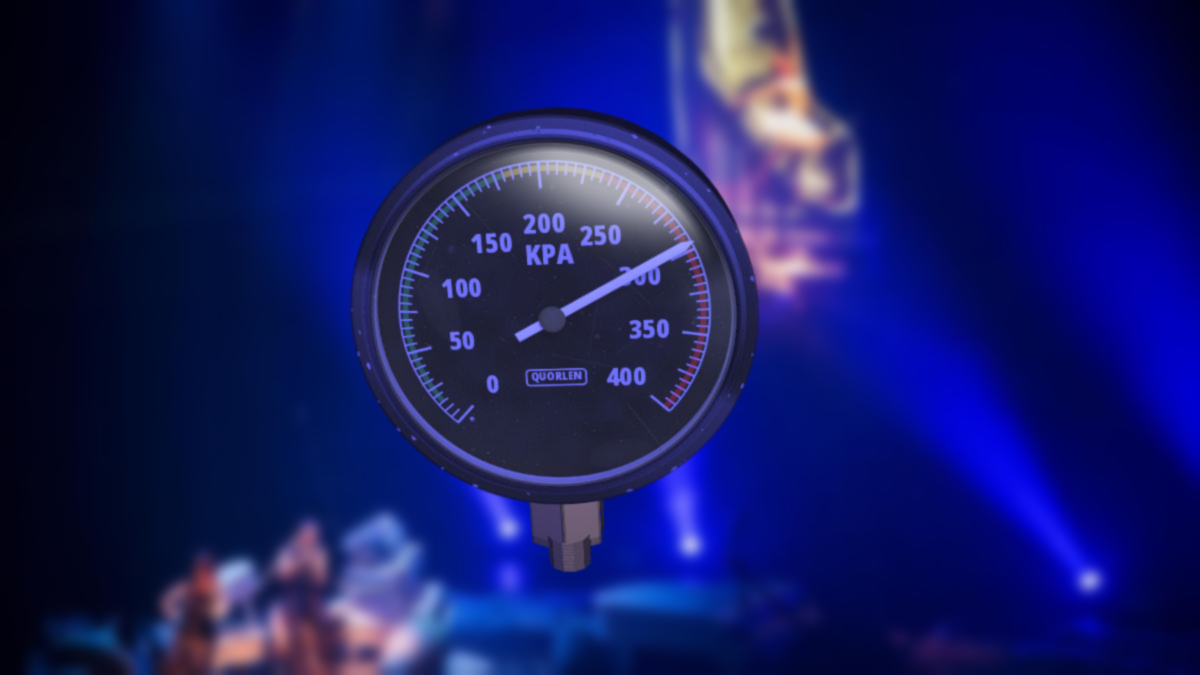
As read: 295kPa
